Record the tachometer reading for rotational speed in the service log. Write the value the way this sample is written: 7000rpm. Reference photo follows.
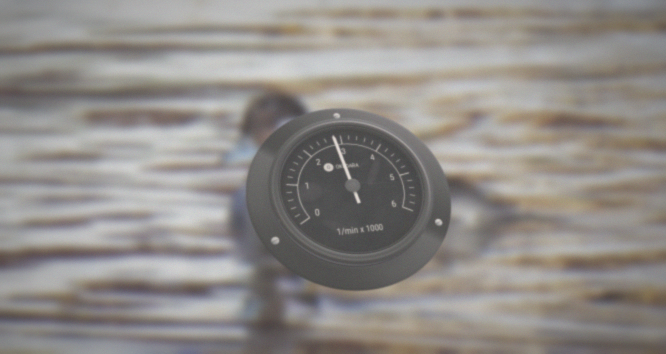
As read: 2800rpm
